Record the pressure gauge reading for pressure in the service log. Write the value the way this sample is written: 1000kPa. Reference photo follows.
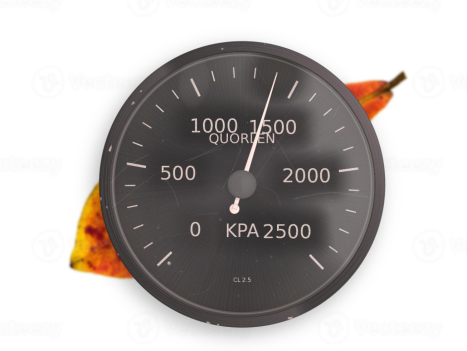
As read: 1400kPa
